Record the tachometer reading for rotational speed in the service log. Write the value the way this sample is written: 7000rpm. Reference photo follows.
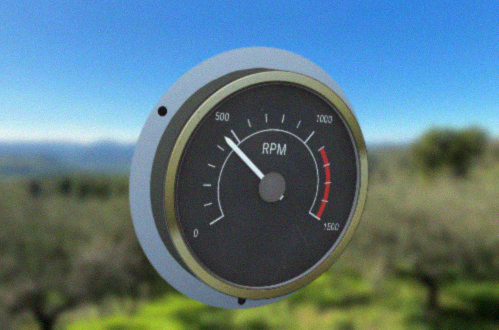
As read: 450rpm
